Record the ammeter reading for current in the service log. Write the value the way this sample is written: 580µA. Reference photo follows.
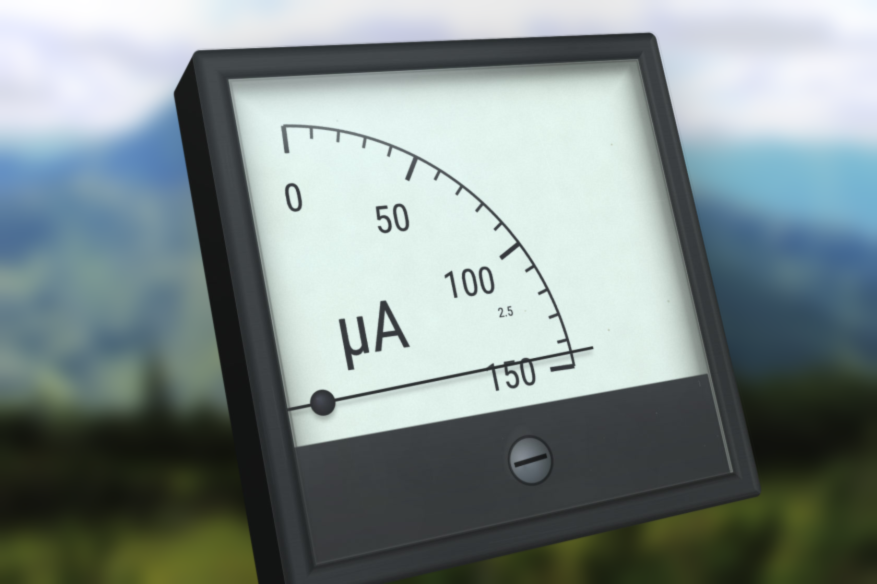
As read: 145µA
